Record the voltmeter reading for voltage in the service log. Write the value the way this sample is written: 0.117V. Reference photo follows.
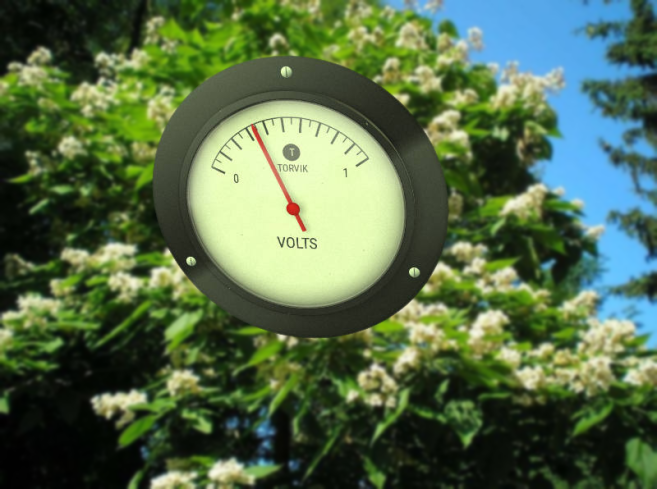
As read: 0.35V
